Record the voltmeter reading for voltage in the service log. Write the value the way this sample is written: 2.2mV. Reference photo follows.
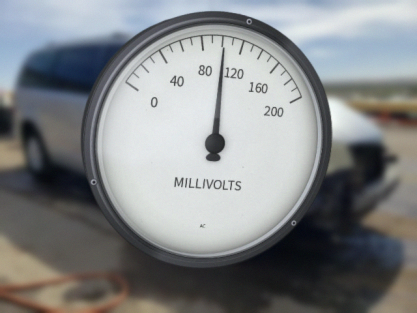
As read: 100mV
